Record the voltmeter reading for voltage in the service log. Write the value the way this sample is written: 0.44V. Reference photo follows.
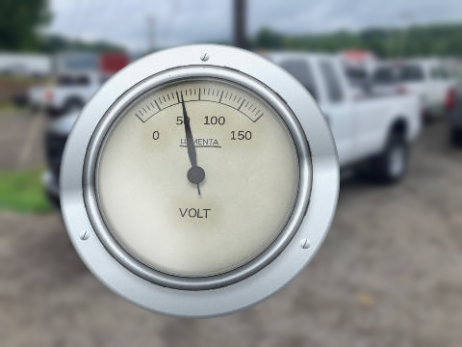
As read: 55V
